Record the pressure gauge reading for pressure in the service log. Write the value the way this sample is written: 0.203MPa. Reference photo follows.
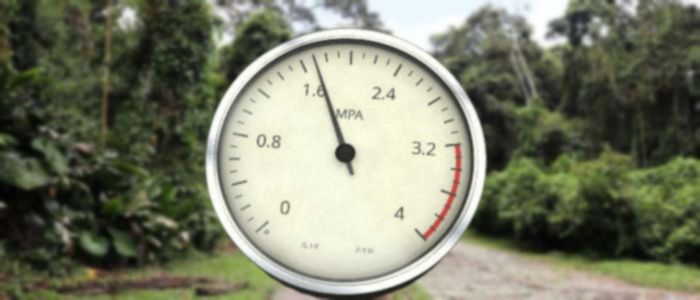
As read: 1.7MPa
